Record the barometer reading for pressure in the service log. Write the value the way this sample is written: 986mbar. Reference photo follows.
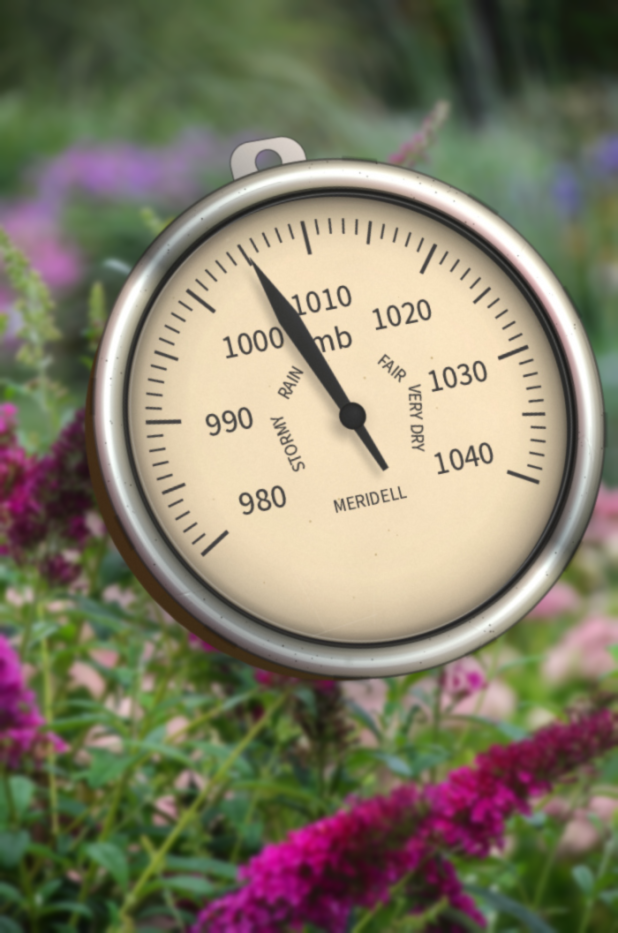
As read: 1005mbar
